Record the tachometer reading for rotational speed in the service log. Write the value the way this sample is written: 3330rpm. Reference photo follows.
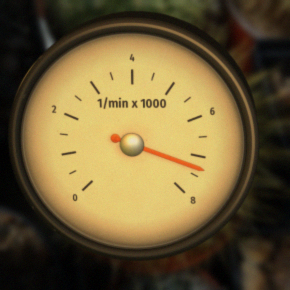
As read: 7250rpm
